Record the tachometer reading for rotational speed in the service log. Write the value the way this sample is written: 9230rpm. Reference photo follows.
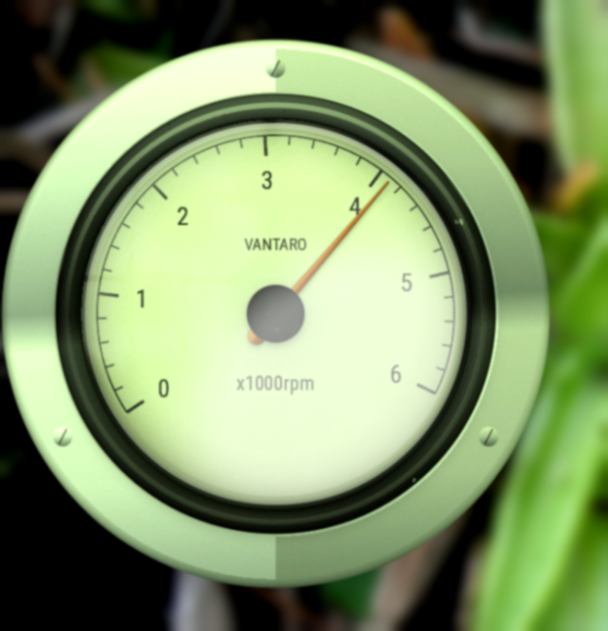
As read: 4100rpm
